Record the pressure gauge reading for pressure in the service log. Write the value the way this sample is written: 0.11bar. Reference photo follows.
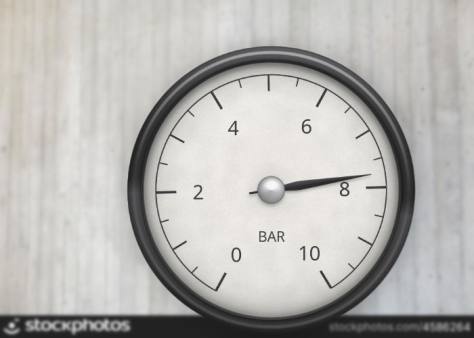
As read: 7.75bar
